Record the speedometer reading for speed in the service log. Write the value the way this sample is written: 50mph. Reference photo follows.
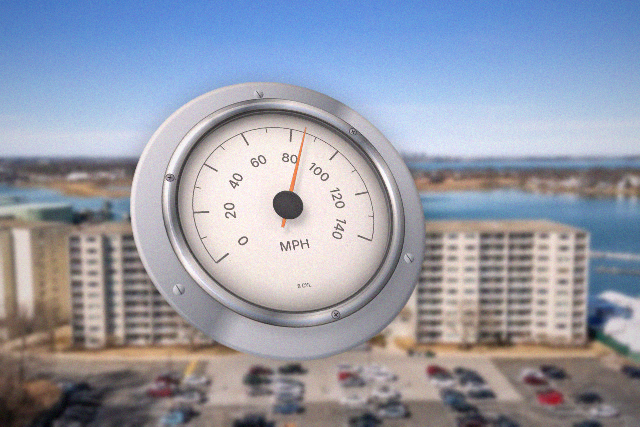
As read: 85mph
